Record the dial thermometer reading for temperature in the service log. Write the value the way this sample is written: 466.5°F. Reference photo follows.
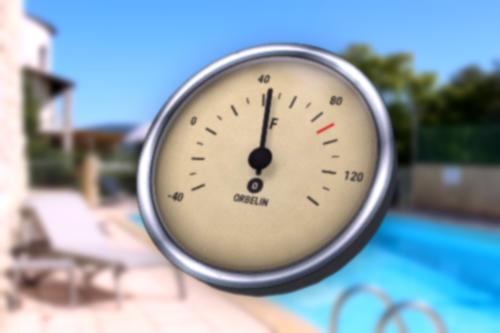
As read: 45°F
